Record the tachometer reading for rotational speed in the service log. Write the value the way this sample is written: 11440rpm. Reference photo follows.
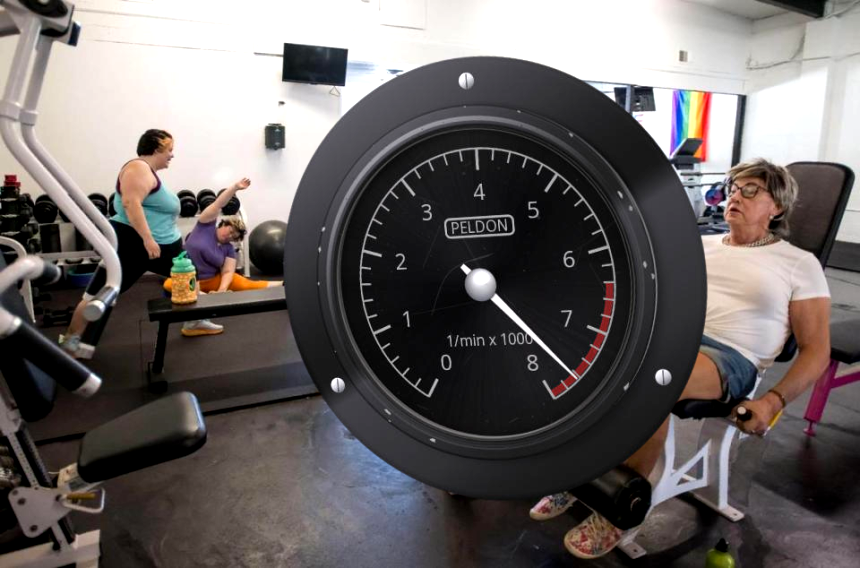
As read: 7600rpm
